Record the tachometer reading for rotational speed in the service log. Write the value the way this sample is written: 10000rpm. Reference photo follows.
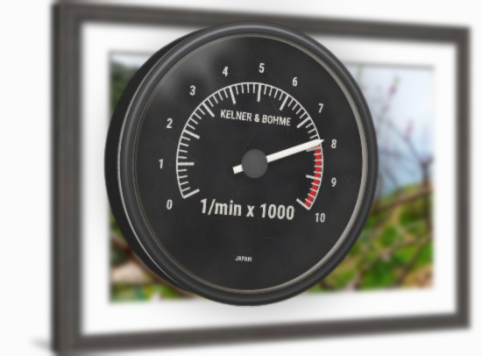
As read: 7800rpm
